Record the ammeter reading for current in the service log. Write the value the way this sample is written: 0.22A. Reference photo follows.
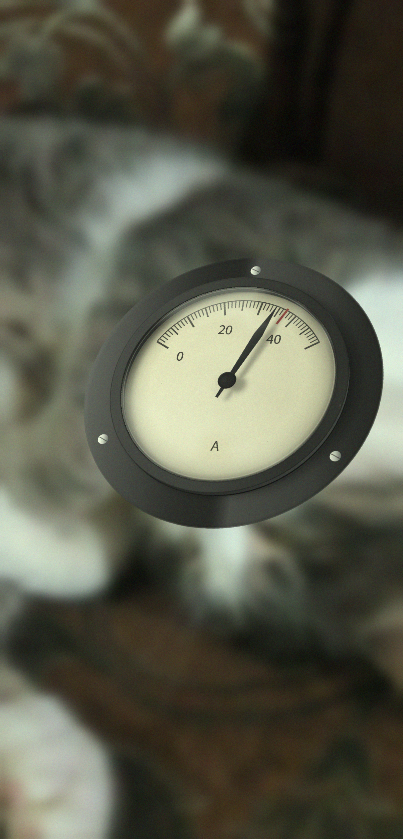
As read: 35A
